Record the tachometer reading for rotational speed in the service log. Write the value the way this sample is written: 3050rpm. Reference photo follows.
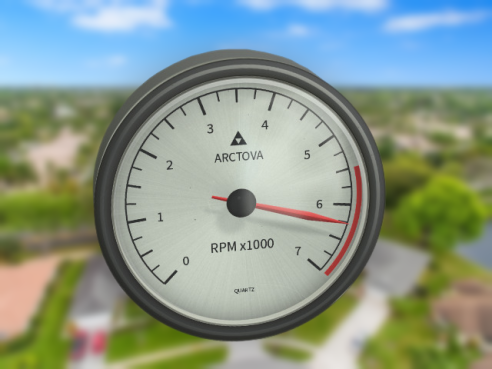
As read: 6250rpm
